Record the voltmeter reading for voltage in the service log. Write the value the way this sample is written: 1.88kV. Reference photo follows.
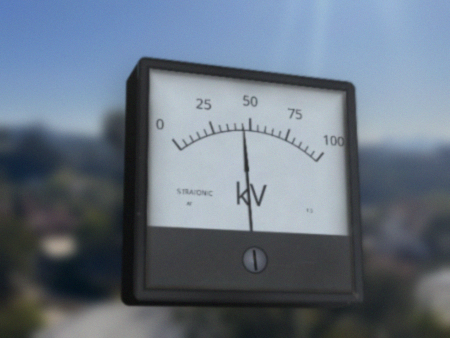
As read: 45kV
